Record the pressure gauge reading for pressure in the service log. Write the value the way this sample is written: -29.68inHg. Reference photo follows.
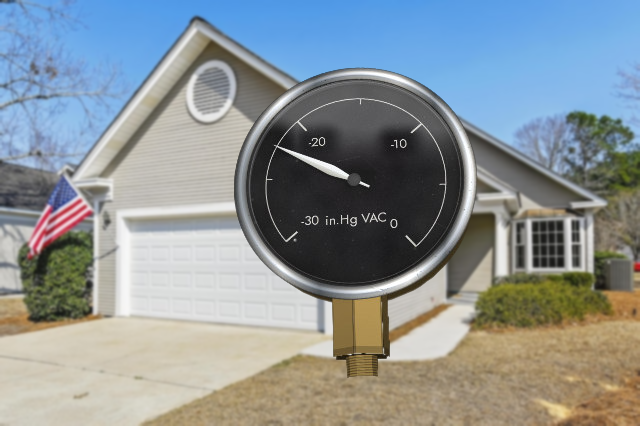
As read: -22.5inHg
